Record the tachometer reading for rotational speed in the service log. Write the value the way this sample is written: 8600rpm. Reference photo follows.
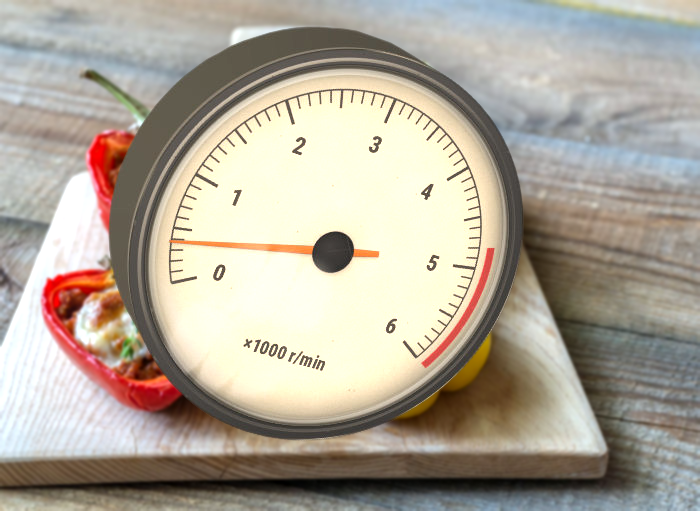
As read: 400rpm
